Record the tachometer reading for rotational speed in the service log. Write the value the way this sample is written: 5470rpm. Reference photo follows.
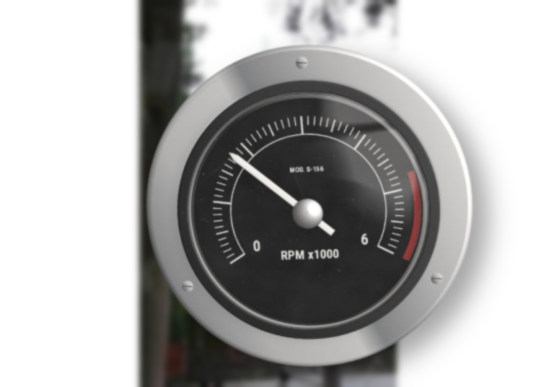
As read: 1800rpm
